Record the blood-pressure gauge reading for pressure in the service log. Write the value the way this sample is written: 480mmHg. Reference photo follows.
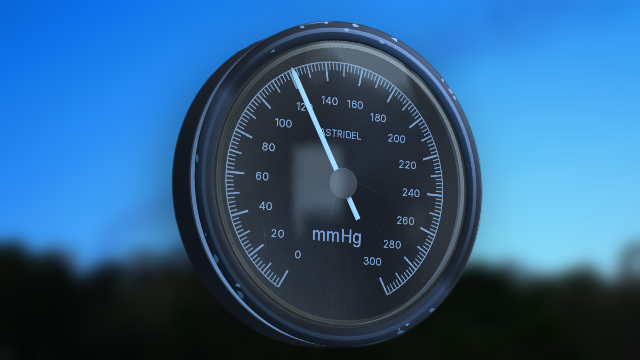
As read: 120mmHg
